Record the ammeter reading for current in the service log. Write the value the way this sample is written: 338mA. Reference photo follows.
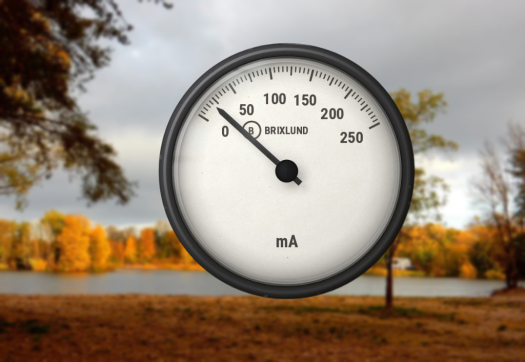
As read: 20mA
